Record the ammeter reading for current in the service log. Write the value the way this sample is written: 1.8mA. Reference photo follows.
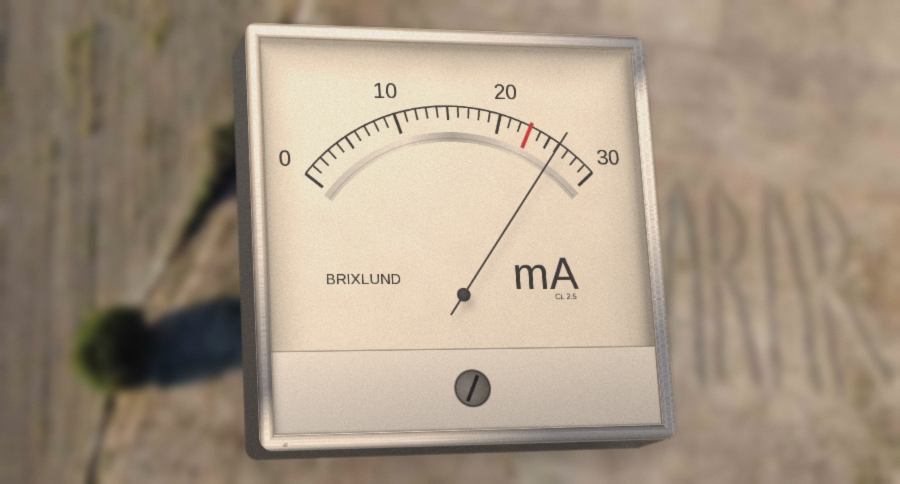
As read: 26mA
